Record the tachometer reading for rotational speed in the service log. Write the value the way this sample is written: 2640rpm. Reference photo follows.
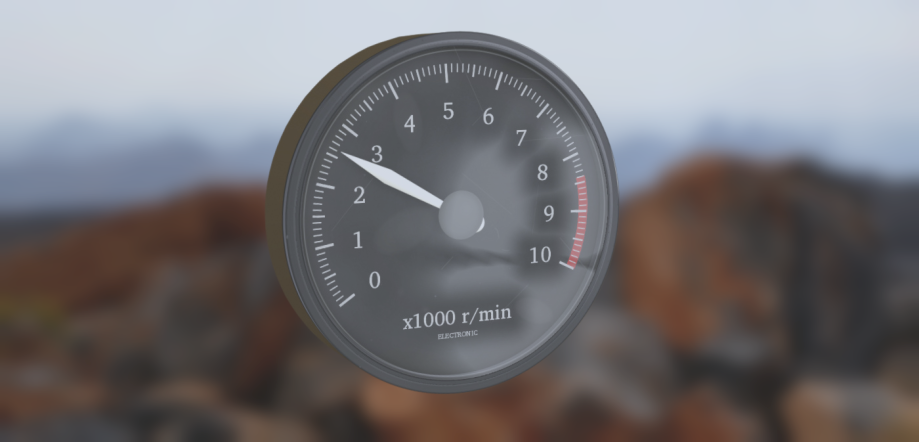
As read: 2600rpm
